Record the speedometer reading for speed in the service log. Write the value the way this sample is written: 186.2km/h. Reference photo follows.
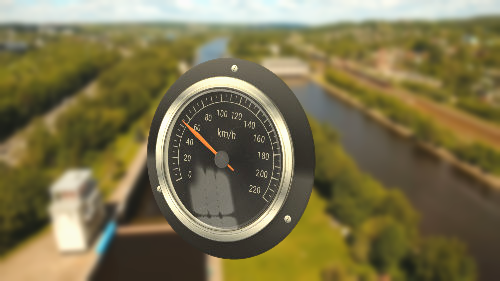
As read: 55km/h
